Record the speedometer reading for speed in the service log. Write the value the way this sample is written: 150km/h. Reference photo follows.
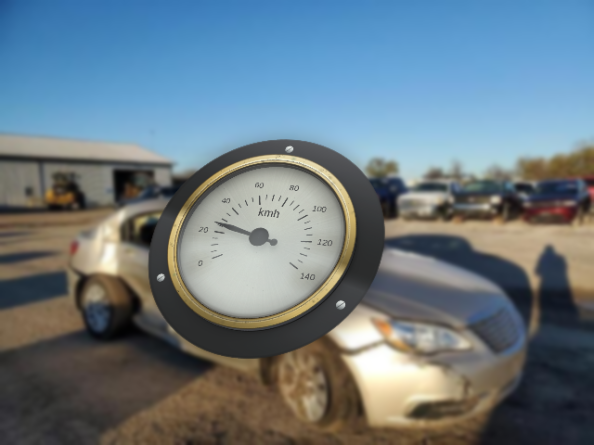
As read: 25km/h
